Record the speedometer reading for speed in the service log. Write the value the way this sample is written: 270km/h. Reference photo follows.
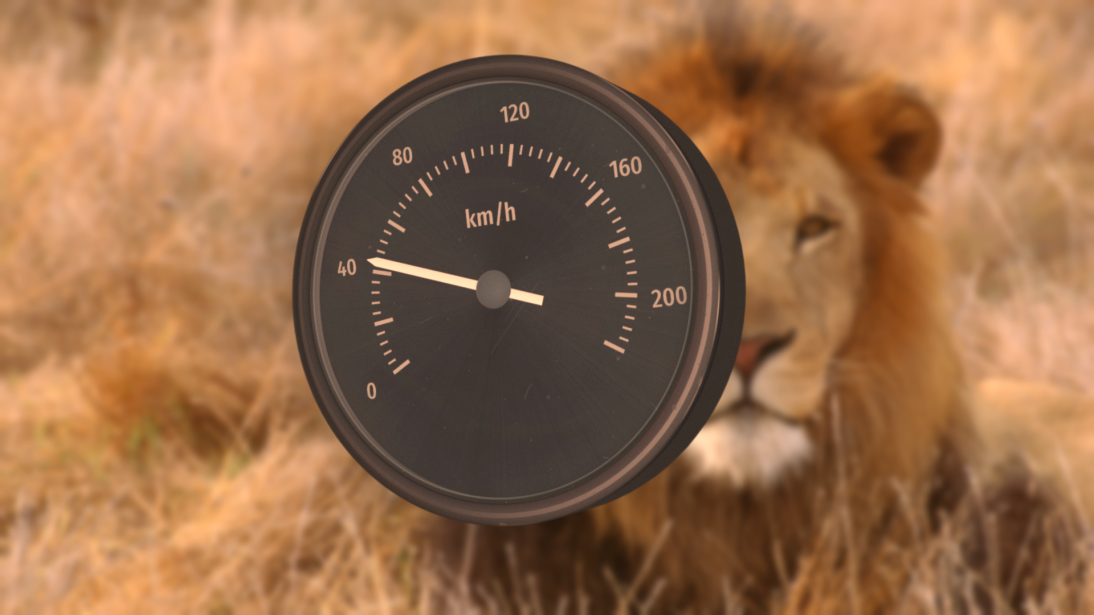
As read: 44km/h
